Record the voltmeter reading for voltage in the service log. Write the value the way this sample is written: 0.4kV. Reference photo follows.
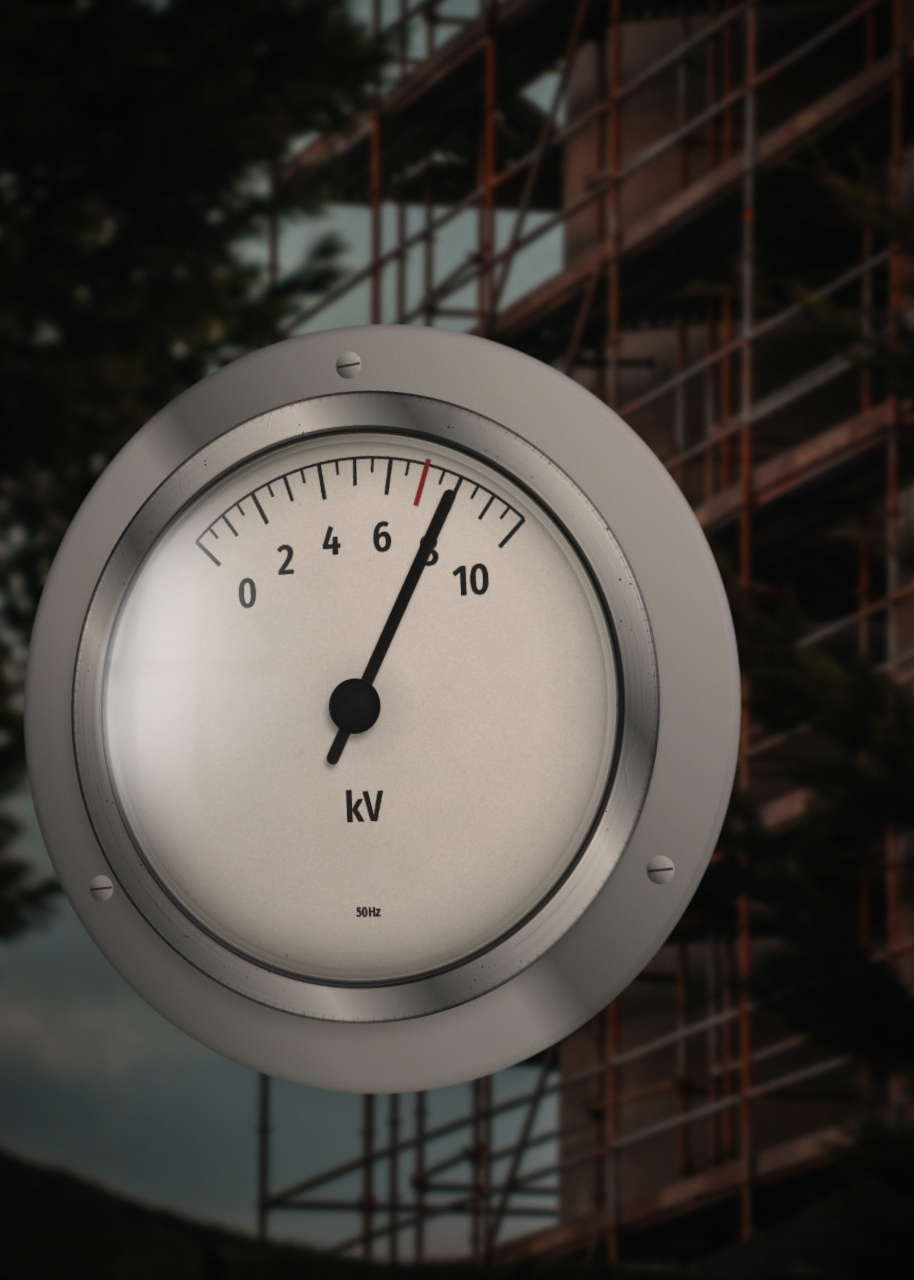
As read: 8kV
